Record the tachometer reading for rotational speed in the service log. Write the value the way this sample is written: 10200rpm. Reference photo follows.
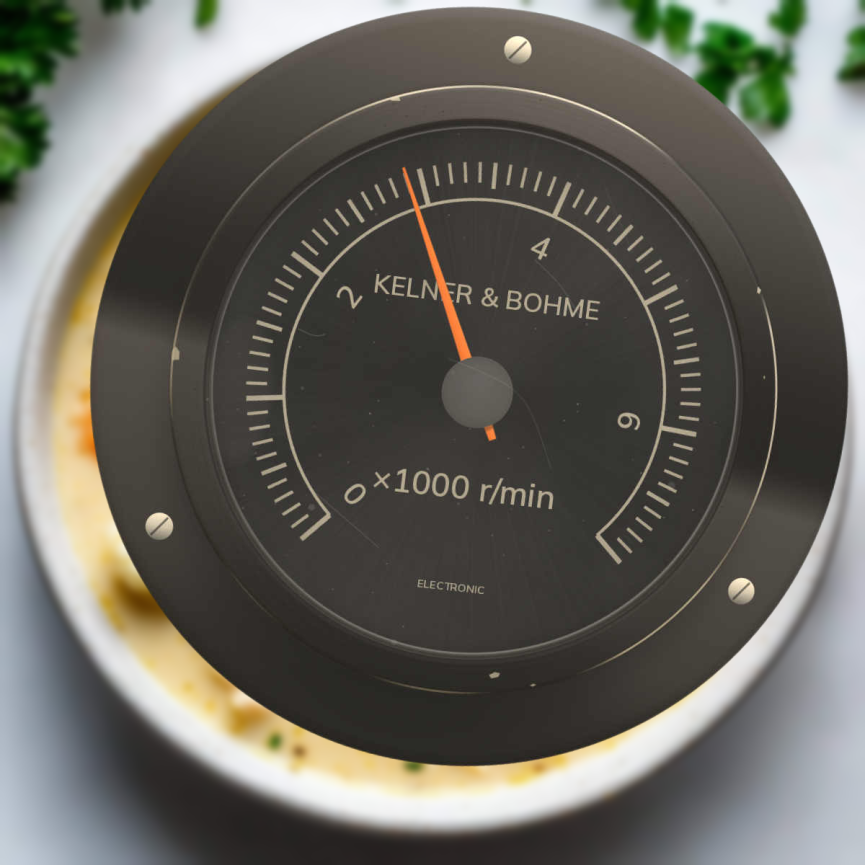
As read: 2900rpm
